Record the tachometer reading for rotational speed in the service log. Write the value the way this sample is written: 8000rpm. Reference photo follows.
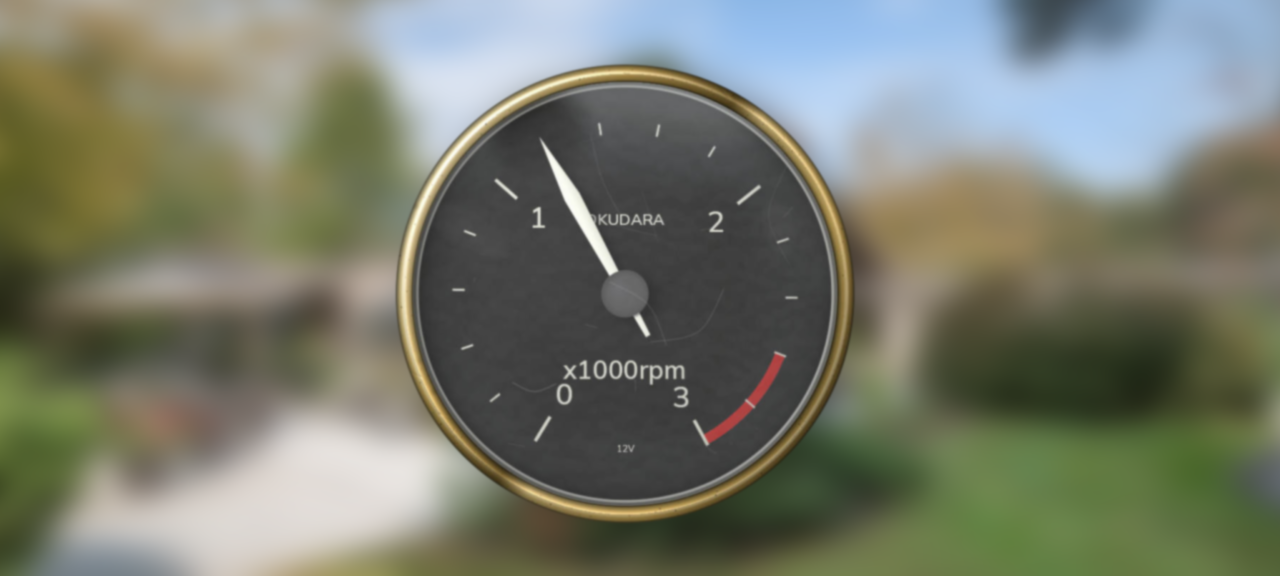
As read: 1200rpm
